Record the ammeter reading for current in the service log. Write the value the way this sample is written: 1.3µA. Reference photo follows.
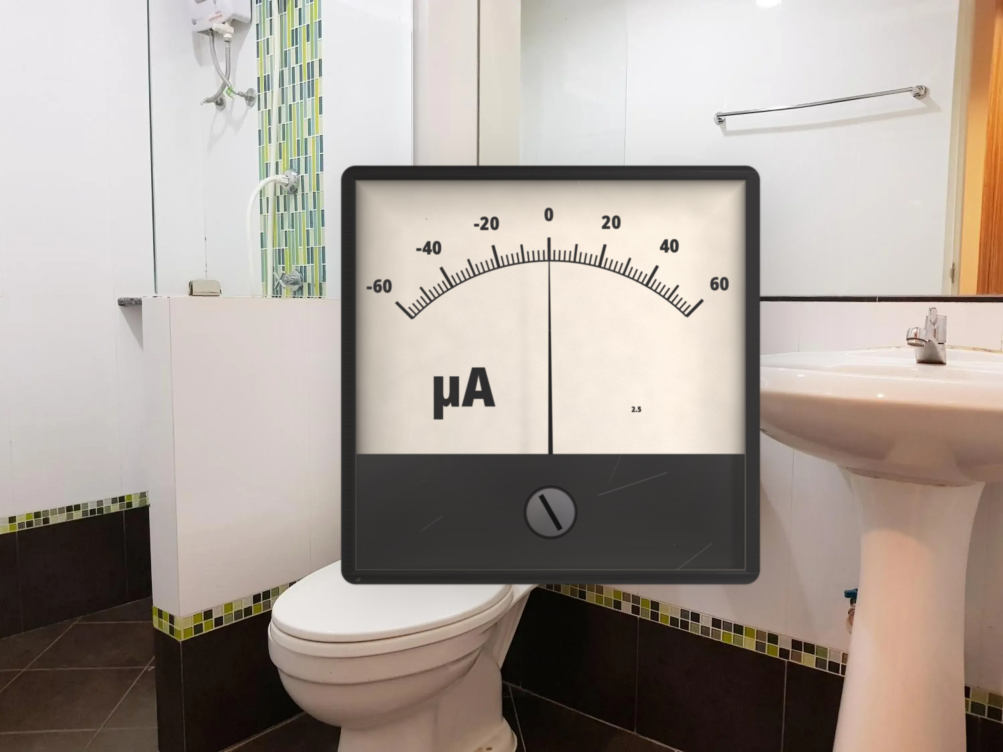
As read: 0µA
